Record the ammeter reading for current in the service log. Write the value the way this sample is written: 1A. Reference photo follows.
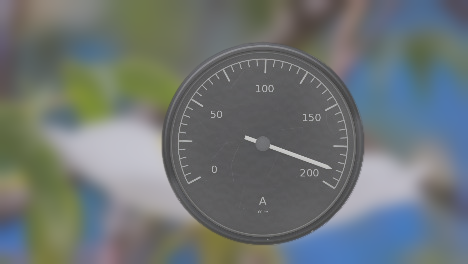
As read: 190A
